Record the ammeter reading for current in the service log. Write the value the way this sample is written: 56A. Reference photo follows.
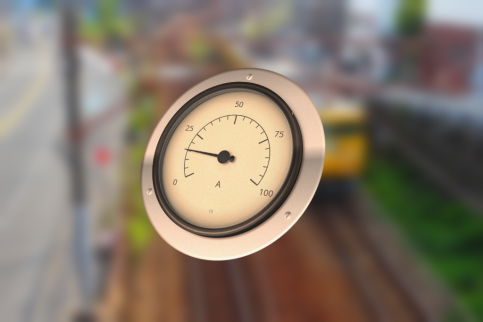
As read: 15A
